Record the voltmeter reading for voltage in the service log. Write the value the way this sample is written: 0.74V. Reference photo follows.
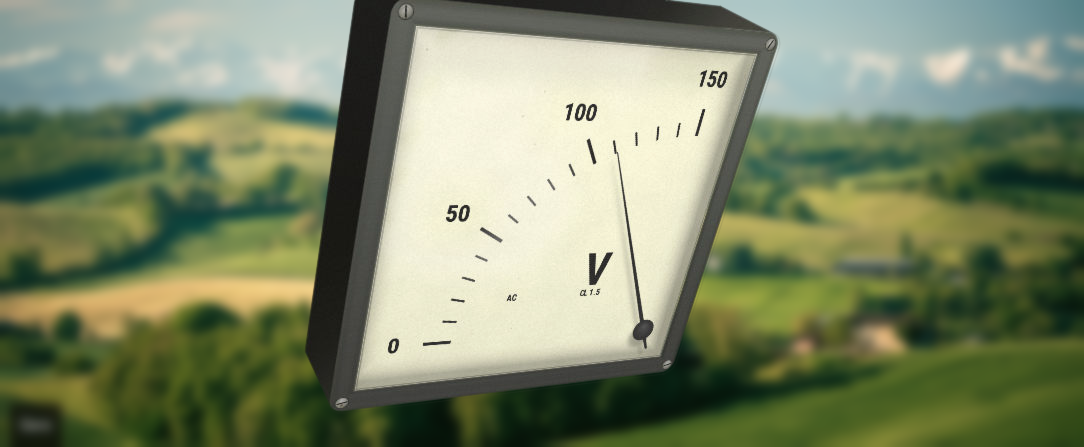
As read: 110V
